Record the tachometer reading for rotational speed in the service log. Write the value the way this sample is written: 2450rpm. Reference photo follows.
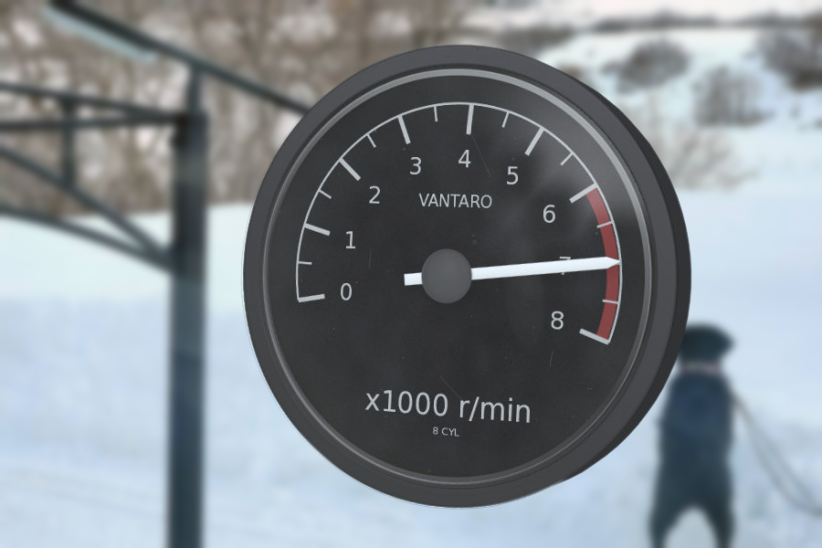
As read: 7000rpm
